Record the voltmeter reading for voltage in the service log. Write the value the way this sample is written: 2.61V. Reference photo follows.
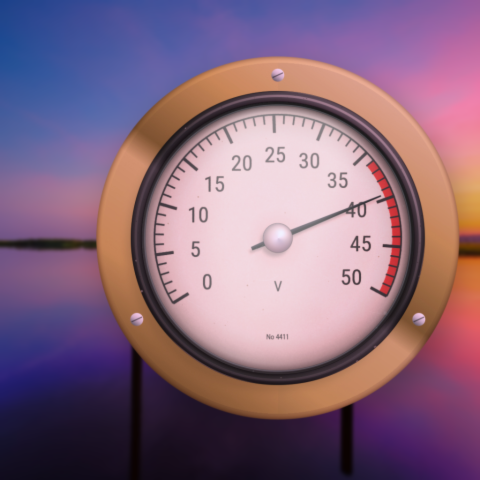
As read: 39.5V
